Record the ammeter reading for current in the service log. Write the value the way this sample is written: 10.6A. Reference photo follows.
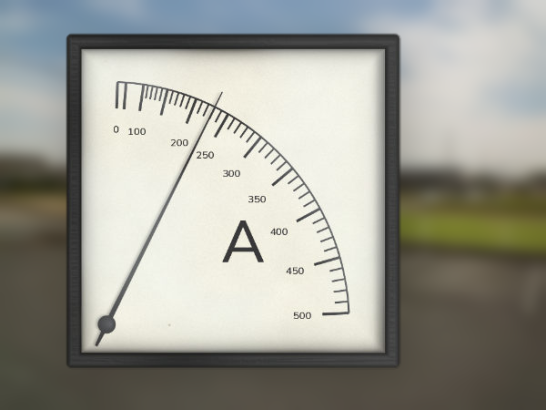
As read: 230A
